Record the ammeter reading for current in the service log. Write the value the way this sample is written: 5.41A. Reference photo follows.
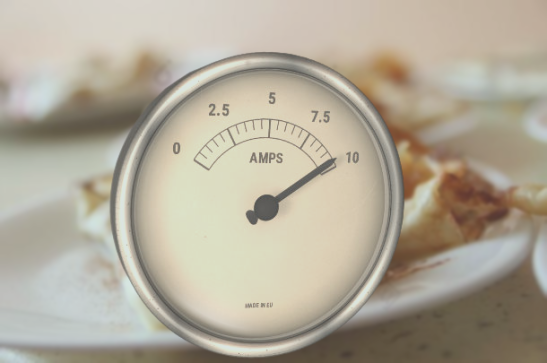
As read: 9.5A
